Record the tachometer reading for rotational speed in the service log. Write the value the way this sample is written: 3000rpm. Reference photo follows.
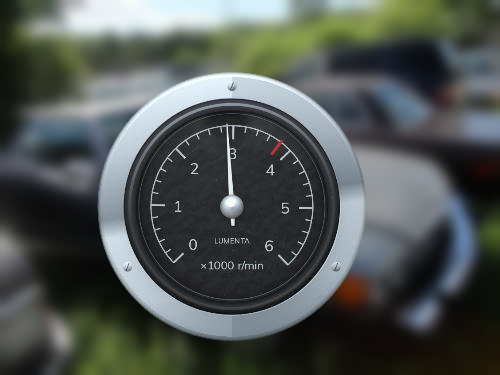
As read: 2900rpm
